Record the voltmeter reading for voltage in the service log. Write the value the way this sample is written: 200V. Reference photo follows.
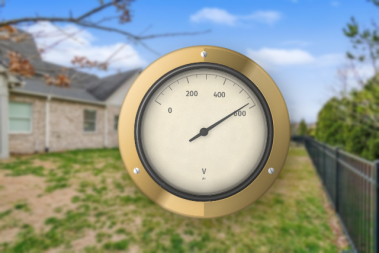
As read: 575V
